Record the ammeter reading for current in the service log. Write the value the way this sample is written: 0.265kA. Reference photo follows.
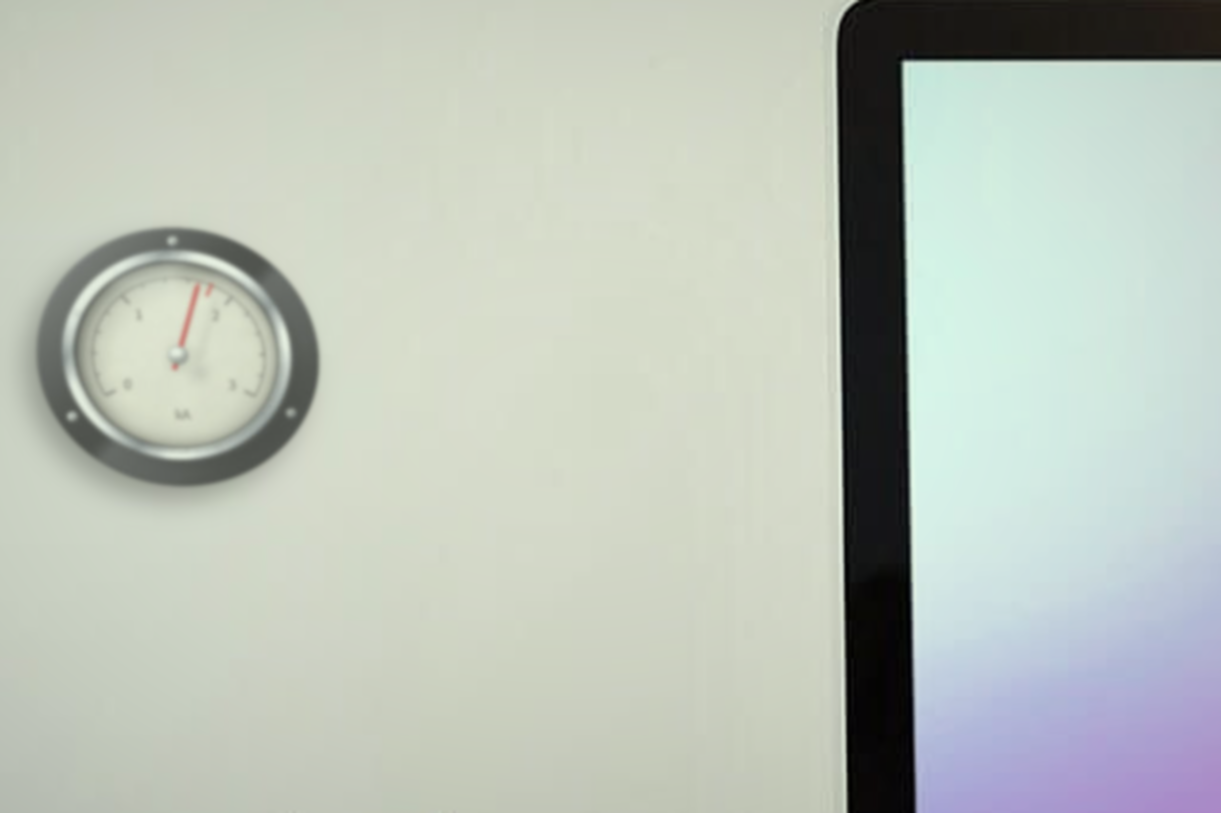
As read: 1.7kA
